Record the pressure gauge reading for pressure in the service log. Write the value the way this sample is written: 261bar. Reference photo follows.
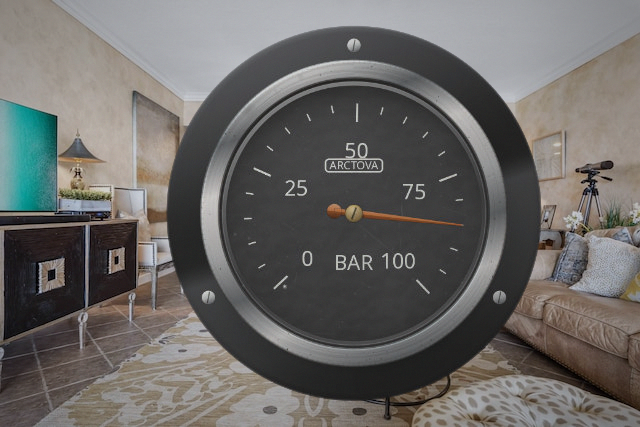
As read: 85bar
